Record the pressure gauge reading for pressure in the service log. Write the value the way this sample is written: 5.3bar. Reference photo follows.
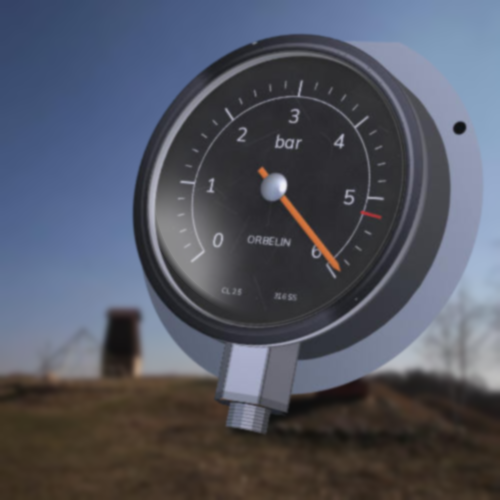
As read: 5.9bar
